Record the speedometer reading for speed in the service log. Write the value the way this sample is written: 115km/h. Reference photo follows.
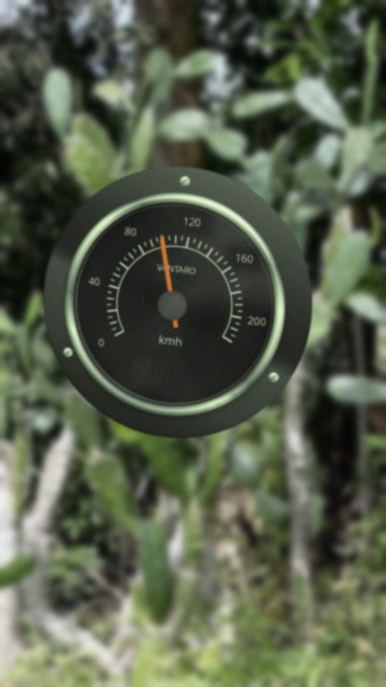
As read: 100km/h
